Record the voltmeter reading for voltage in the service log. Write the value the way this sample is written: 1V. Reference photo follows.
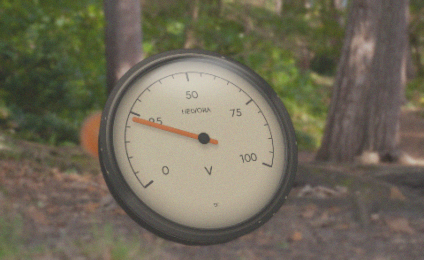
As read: 22.5V
